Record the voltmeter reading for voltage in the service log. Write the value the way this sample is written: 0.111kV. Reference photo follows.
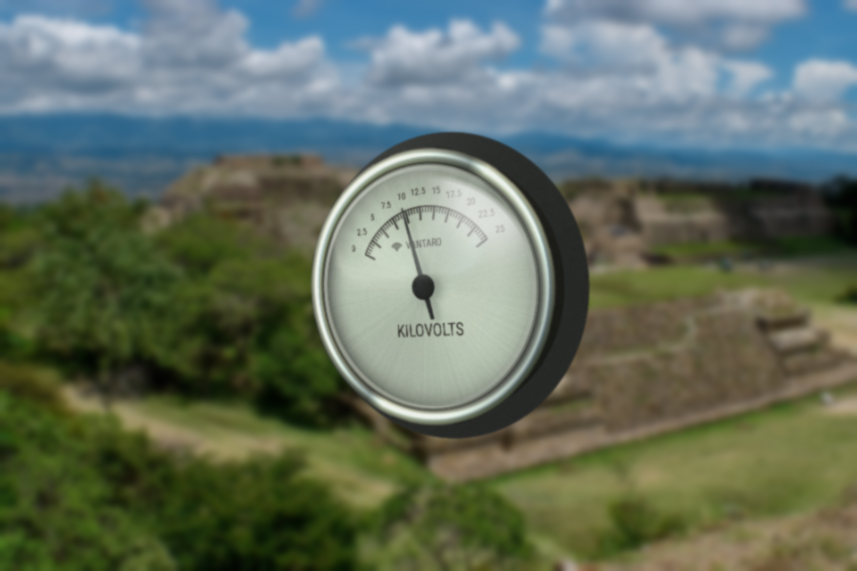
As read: 10kV
